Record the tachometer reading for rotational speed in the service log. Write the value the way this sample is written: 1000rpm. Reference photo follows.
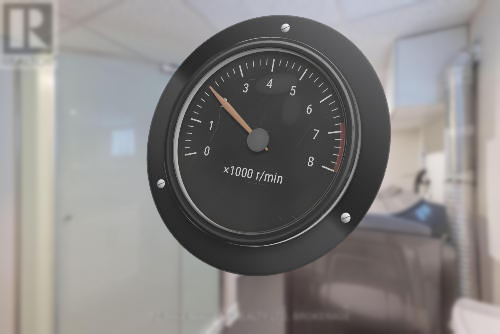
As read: 2000rpm
